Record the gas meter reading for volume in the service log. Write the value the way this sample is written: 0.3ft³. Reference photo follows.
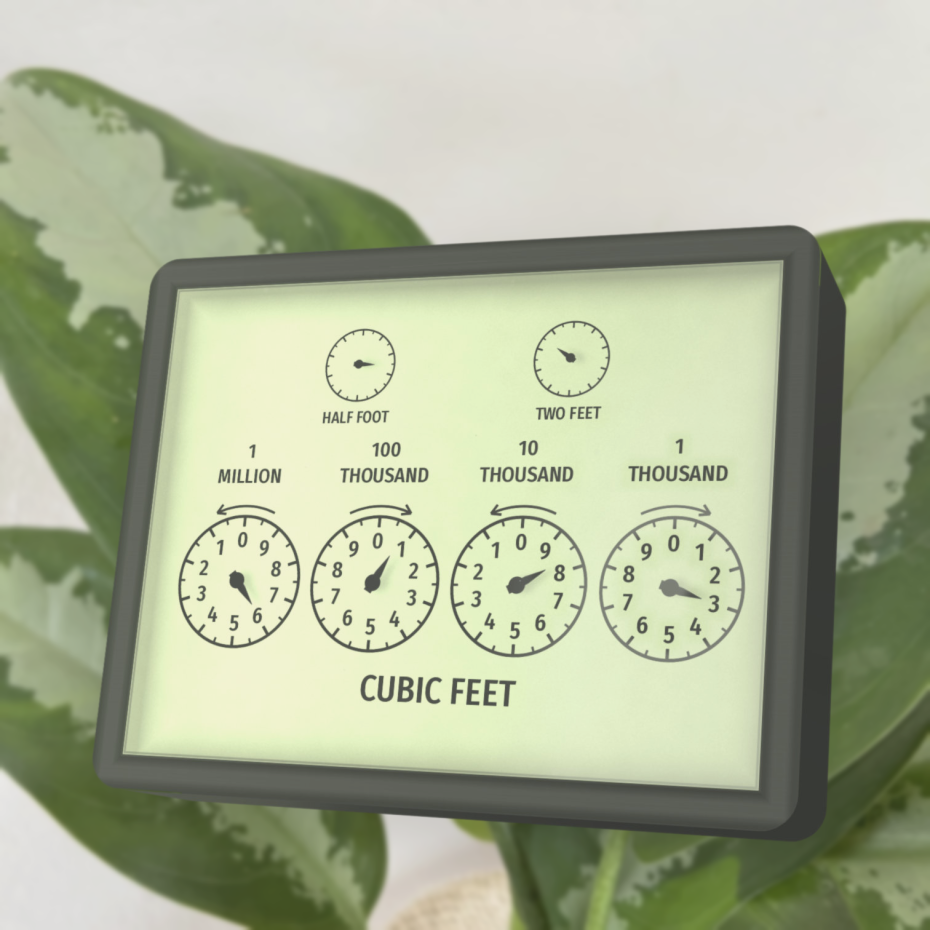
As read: 608300ft³
